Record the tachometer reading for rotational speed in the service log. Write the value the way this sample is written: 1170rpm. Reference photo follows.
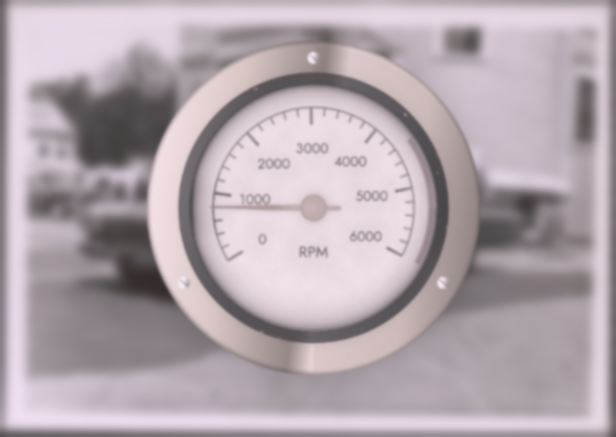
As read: 800rpm
